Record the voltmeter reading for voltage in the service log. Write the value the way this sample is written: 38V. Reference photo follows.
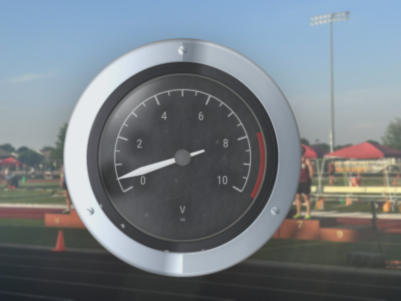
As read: 0.5V
